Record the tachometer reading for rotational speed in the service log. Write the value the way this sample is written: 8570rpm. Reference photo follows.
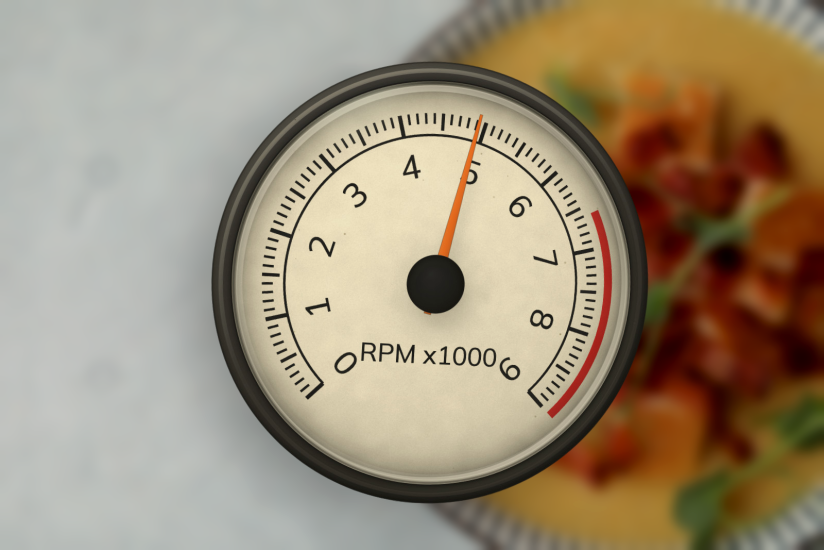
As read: 4900rpm
